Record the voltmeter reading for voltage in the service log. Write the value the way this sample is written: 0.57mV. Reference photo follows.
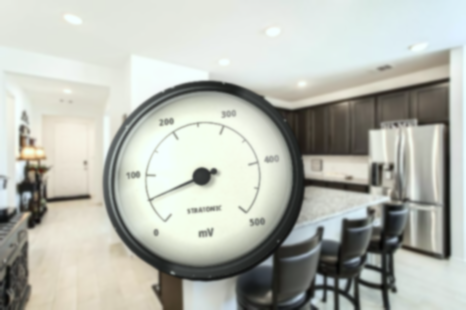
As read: 50mV
